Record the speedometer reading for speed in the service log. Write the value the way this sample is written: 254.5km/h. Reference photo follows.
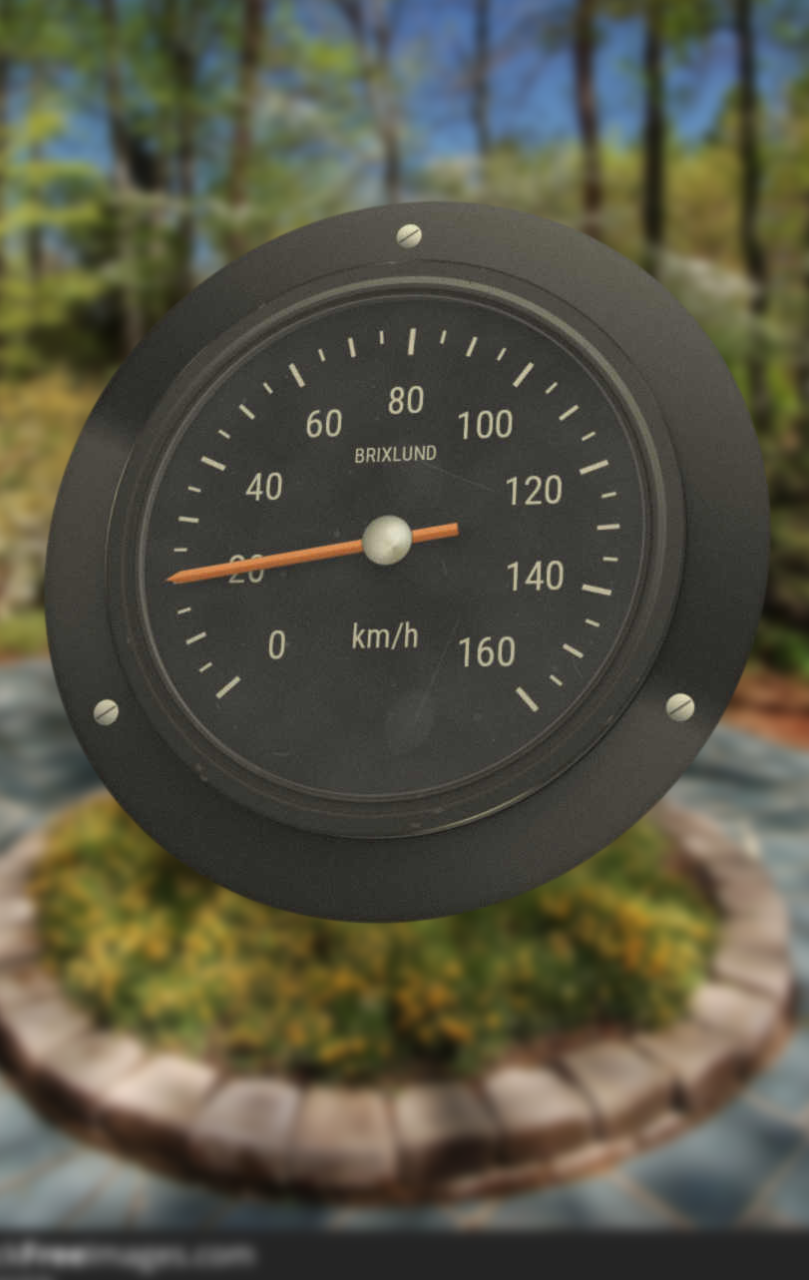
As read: 20km/h
